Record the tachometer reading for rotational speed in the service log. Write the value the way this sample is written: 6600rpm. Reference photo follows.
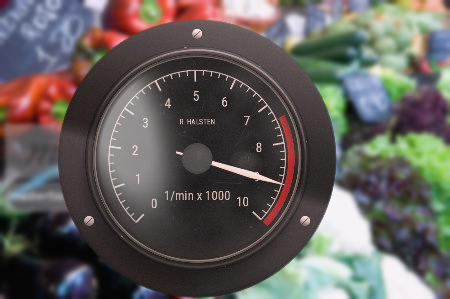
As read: 9000rpm
